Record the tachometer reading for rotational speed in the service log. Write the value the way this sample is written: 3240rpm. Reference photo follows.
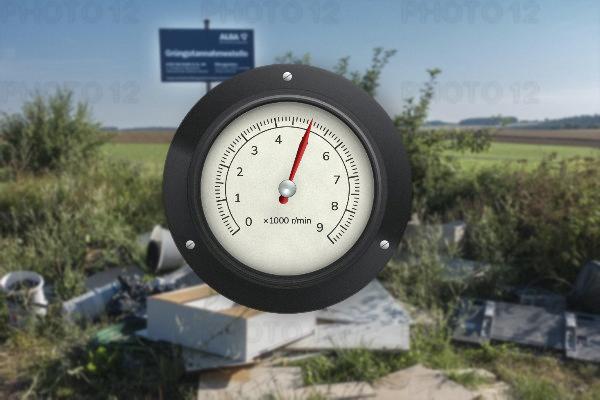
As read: 5000rpm
